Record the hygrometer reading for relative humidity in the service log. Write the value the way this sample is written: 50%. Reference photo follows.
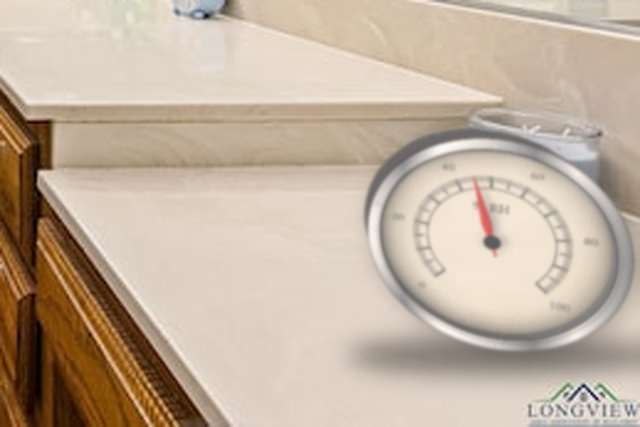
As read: 45%
